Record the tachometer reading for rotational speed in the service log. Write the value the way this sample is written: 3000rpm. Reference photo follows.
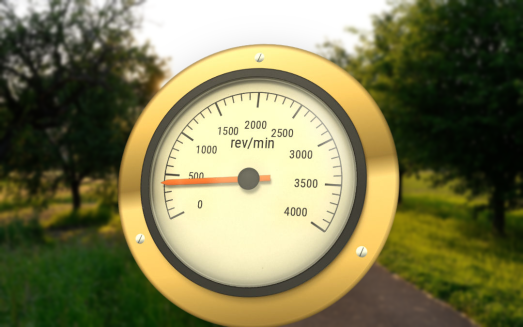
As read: 400rpm
